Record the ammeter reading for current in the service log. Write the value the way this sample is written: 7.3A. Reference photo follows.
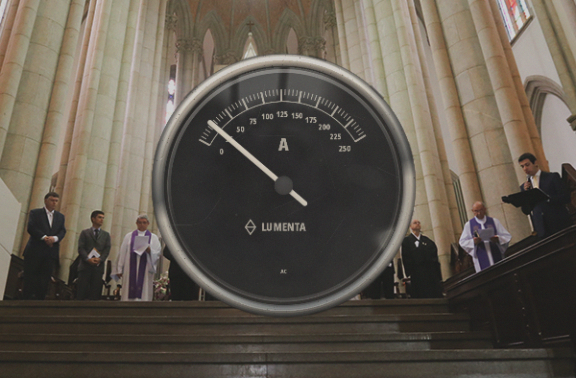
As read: 25A
